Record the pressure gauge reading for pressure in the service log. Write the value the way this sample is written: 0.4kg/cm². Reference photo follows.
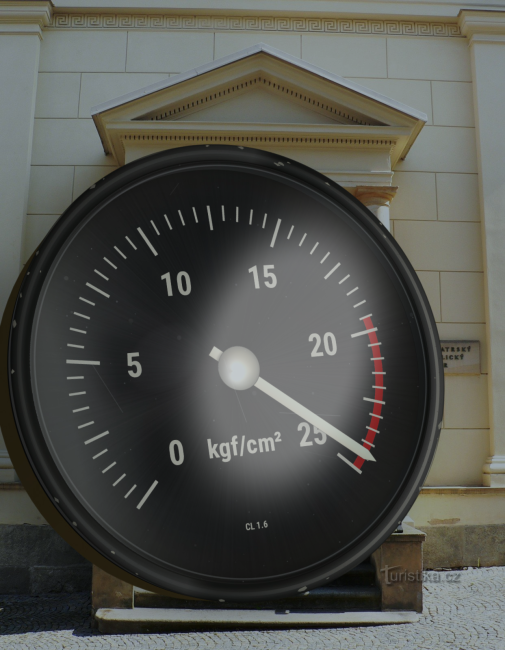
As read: 24.5kg/cm²
